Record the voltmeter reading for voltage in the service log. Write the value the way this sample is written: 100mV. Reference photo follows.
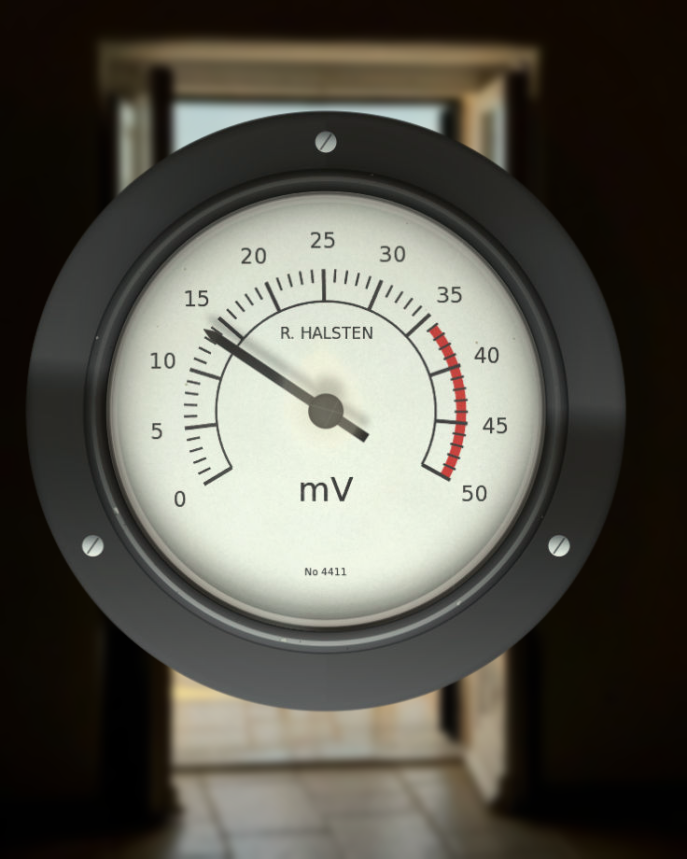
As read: 13.5mV
